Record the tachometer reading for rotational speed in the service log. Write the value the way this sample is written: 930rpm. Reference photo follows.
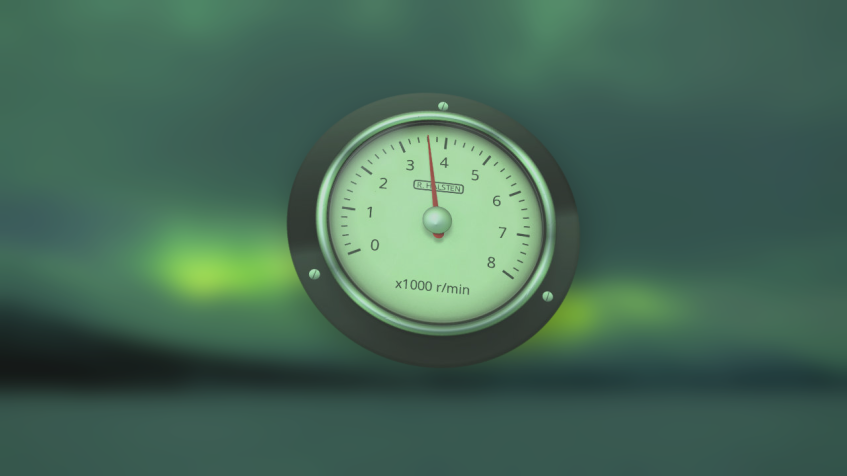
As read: 3600rpm
